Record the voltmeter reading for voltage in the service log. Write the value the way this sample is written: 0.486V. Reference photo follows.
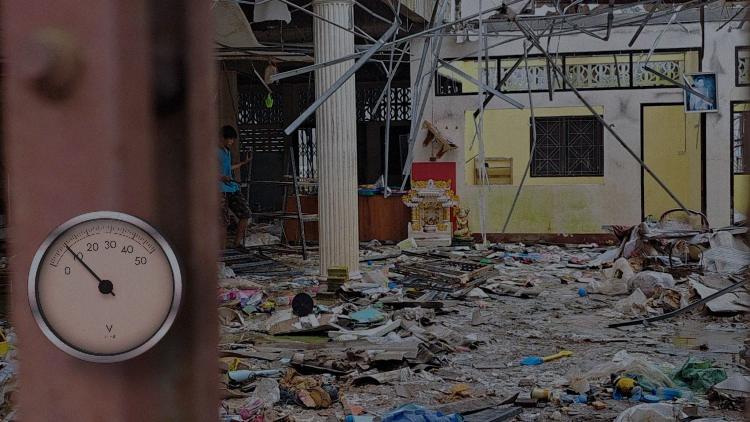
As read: 10V
